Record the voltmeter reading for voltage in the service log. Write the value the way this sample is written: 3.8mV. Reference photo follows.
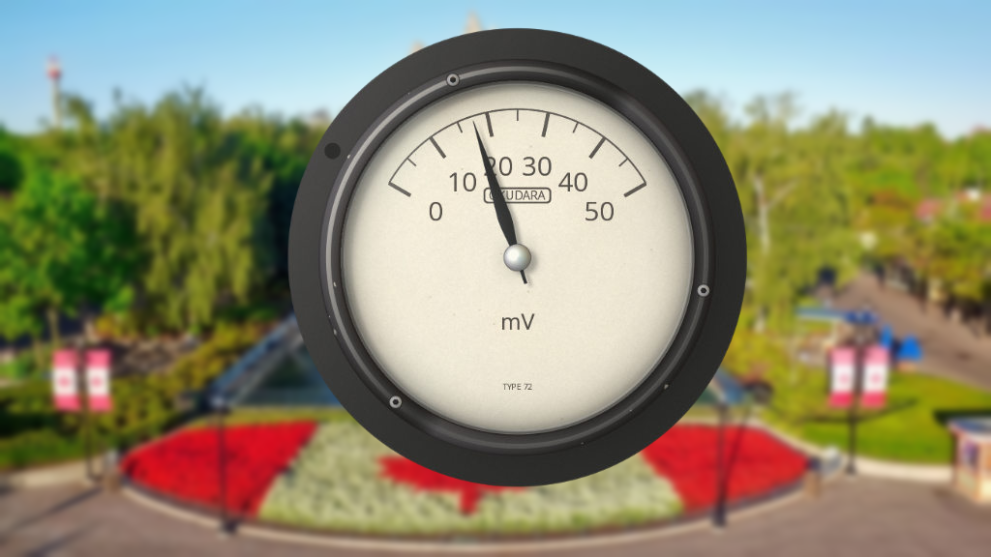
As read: 17.5mV
